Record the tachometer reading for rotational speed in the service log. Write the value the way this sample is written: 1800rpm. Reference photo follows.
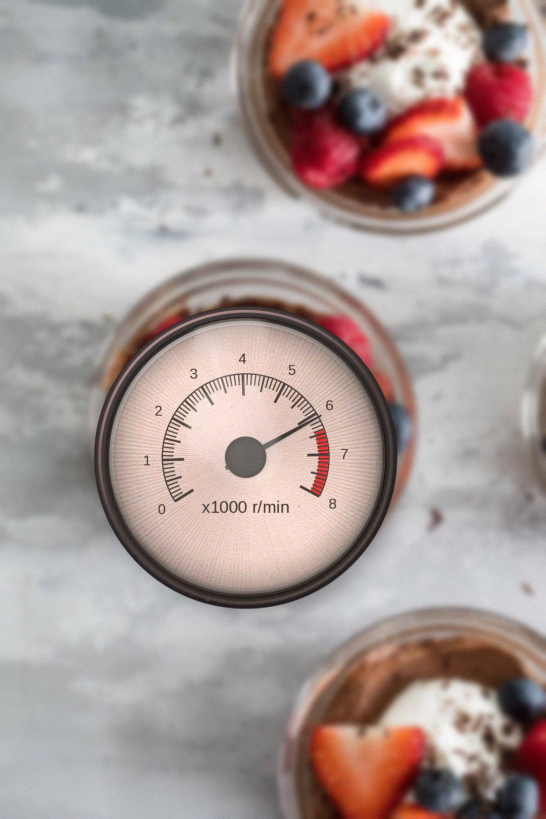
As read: 6100rpm
